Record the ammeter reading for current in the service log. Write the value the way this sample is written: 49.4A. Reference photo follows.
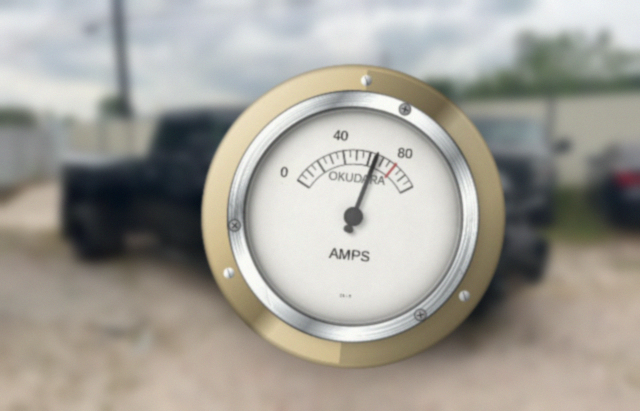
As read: 65A
